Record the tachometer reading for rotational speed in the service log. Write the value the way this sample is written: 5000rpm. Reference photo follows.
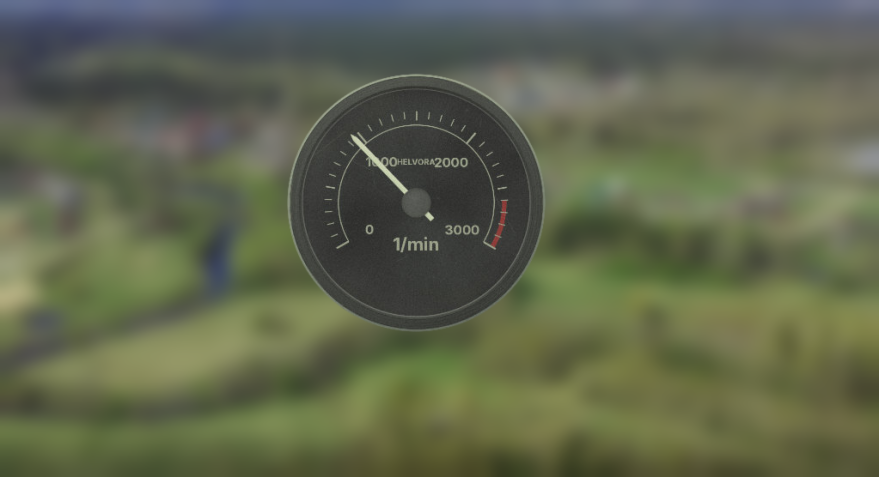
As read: 950rpm
